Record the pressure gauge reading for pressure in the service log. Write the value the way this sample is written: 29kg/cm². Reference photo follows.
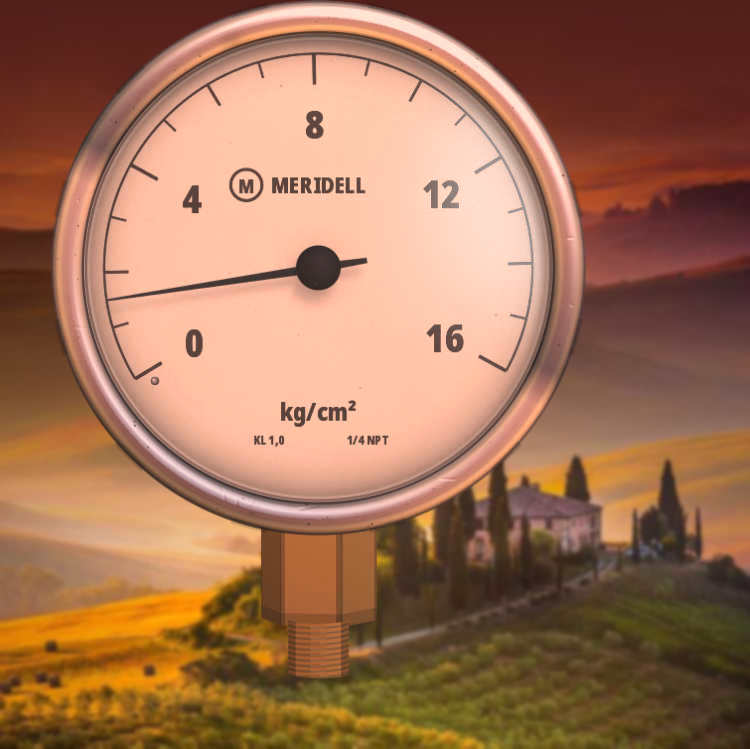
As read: 1.5kg/cm²
